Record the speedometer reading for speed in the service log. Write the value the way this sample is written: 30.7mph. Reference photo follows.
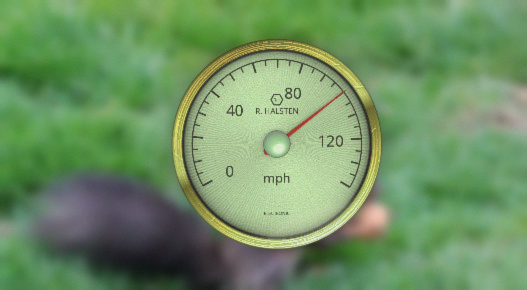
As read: 100mph
